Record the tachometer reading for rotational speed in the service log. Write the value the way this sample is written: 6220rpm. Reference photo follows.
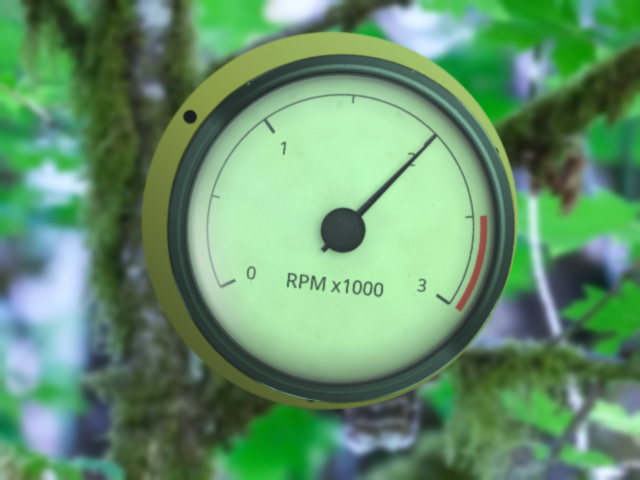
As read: 2000rpm
